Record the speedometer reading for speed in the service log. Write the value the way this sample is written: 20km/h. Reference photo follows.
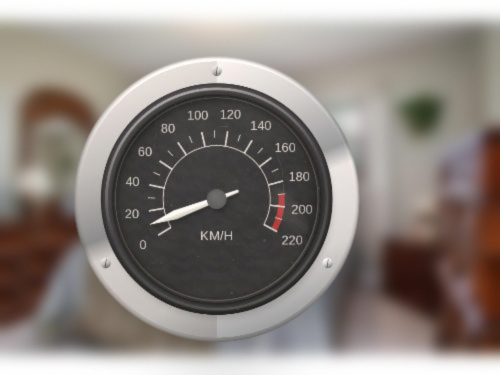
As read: 10km/h
